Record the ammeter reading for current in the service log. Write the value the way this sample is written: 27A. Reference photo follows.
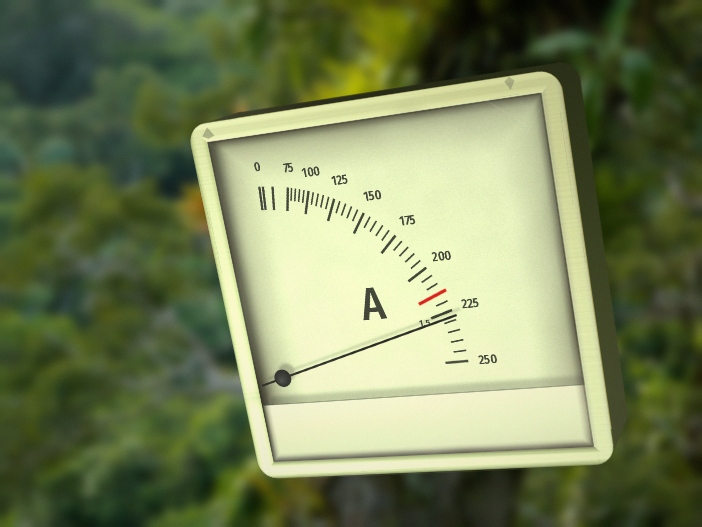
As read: 227.5A
